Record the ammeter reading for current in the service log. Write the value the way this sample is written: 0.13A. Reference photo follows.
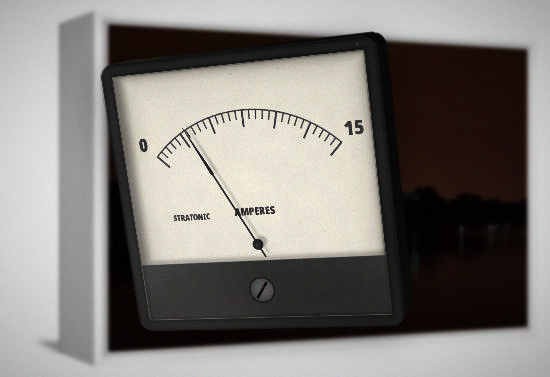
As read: 3A
